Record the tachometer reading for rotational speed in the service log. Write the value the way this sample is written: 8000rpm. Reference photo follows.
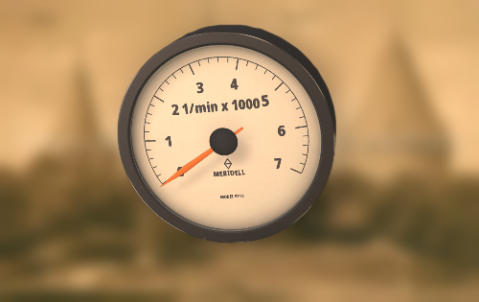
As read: 0rpm
